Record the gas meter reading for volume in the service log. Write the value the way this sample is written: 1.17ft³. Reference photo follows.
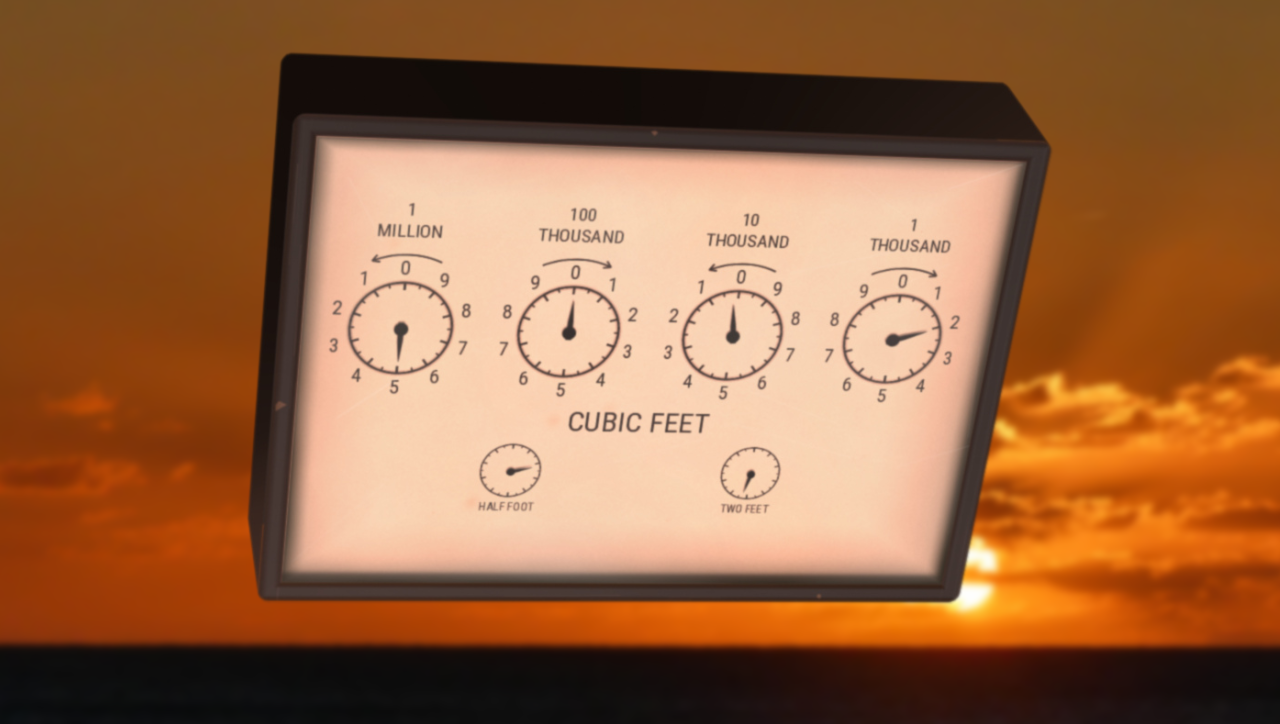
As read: 500200ft³
